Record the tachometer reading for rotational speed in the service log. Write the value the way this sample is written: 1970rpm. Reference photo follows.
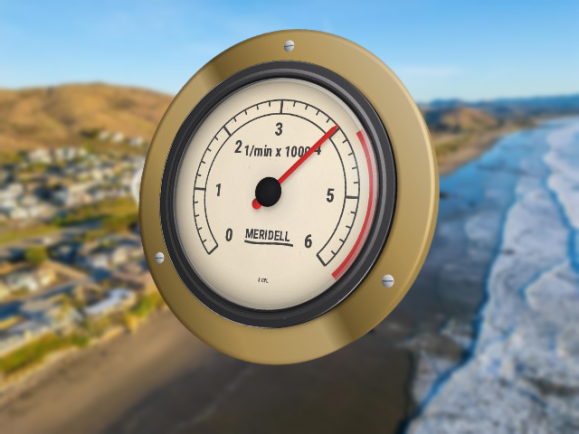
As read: 4000rpm
